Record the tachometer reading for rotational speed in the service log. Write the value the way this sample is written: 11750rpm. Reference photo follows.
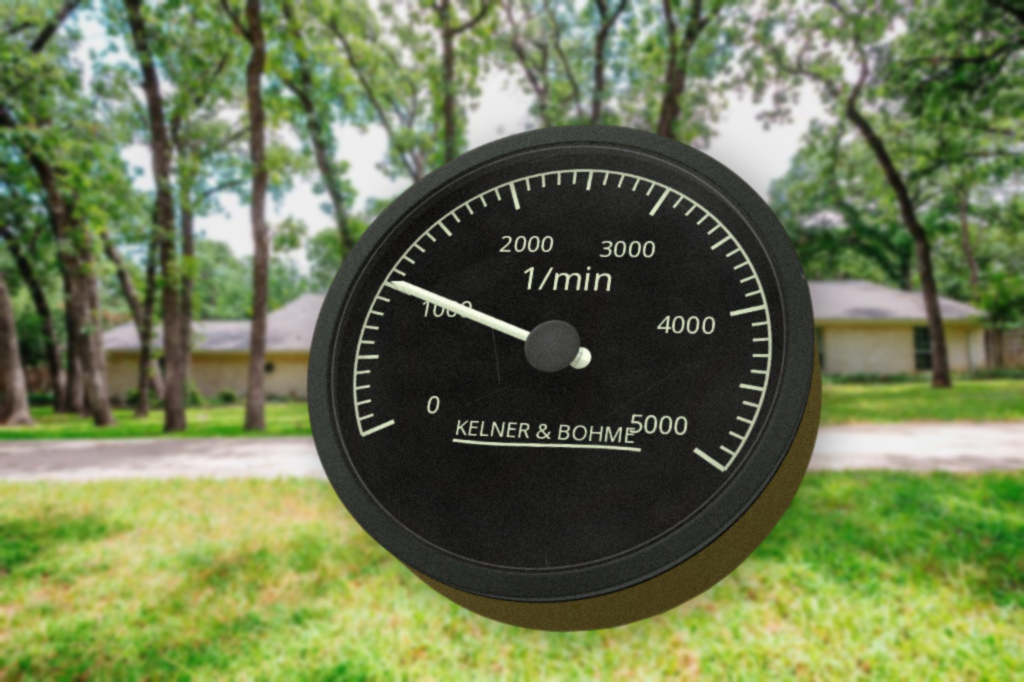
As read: 1000rpm
